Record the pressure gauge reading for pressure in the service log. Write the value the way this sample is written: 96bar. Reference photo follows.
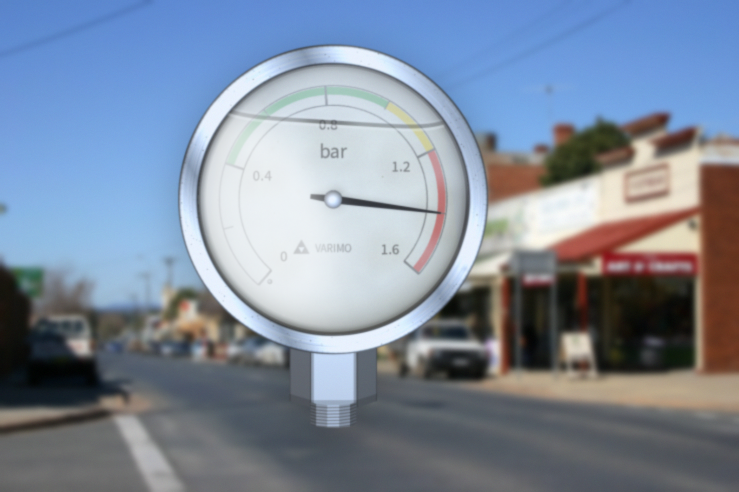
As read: 1.4bar
